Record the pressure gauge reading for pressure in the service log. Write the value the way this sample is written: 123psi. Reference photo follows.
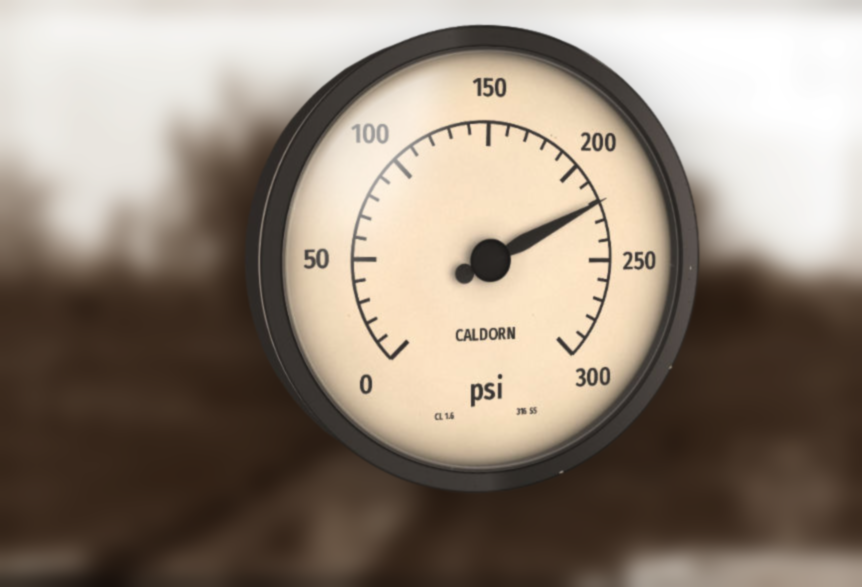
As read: 220psi
